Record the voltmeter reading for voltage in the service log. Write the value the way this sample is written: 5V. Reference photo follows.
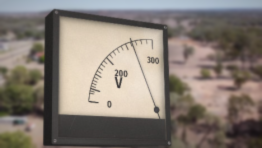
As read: 260V
